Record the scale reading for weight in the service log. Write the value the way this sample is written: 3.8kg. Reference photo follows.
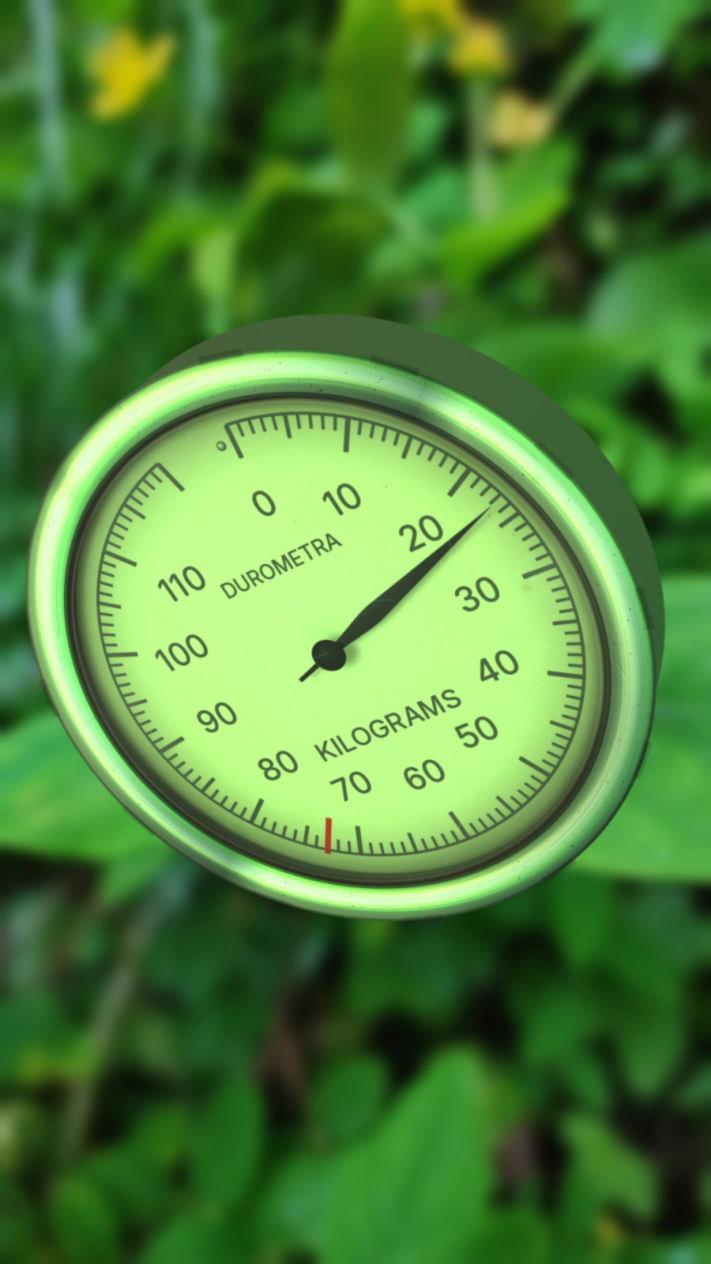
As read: 23kg
